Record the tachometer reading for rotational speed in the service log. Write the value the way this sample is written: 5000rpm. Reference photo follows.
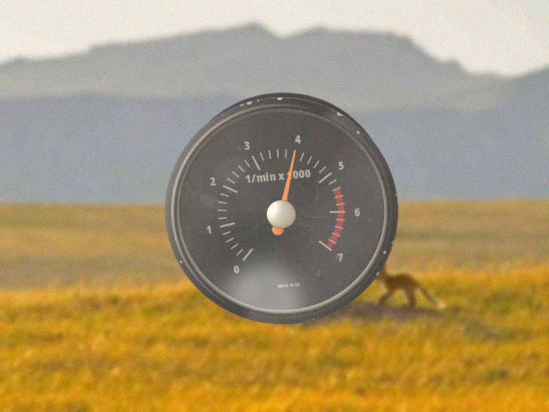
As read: 4000rpm
